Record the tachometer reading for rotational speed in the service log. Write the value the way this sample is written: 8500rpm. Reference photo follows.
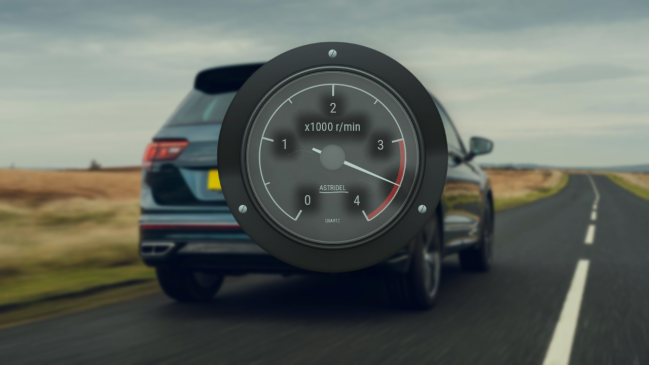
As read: 3500rpm
